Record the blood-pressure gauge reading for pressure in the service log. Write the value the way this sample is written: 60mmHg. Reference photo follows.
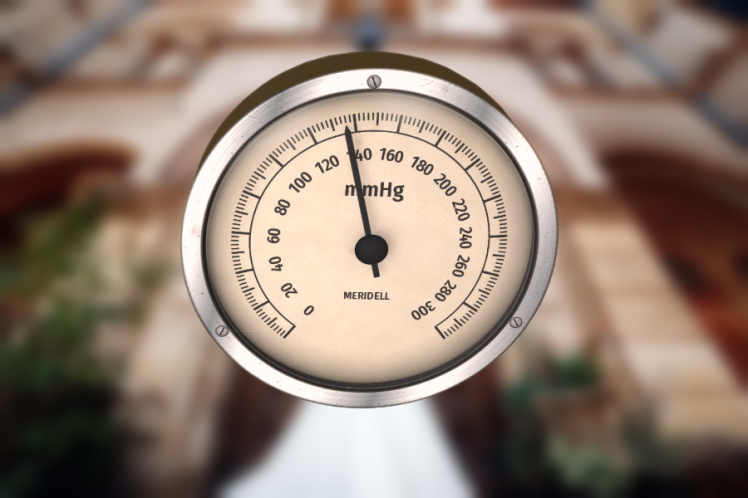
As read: 136mmHg
